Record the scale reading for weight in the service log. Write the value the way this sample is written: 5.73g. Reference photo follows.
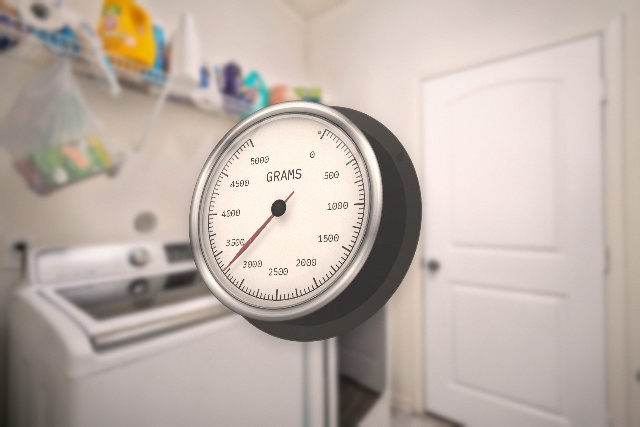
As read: 3250g
